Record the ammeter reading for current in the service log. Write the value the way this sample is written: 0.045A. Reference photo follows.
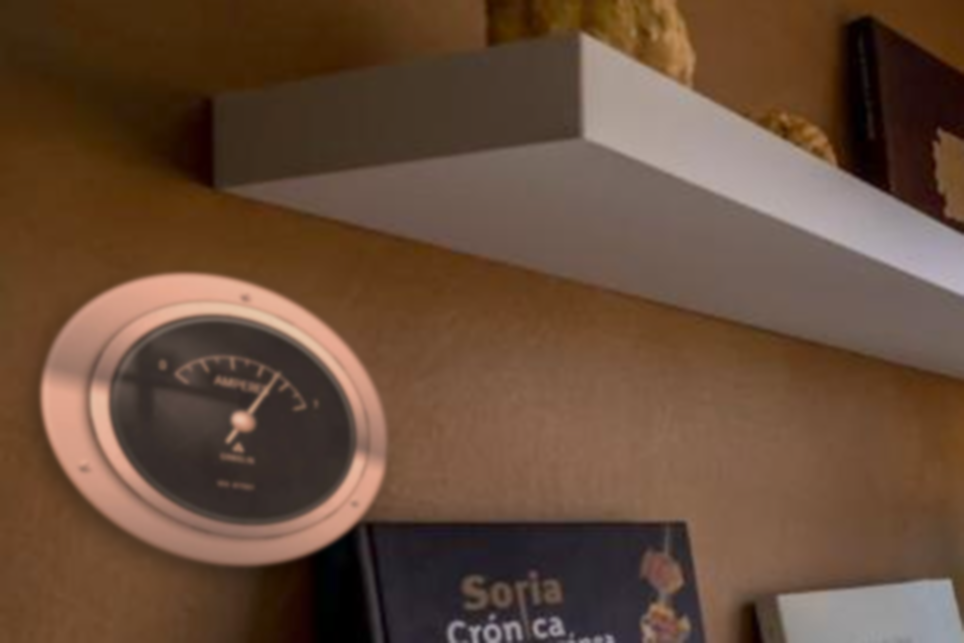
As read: 0.7A
